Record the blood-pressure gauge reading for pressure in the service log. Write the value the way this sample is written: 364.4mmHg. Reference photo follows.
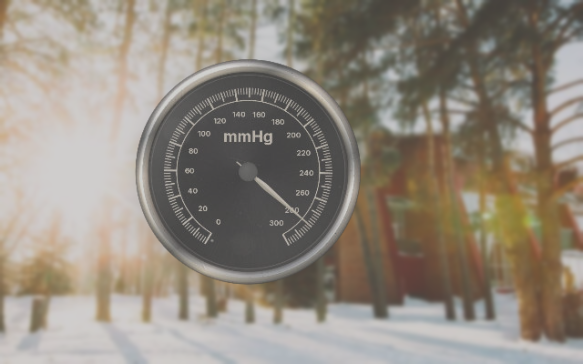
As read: 280mmHg
